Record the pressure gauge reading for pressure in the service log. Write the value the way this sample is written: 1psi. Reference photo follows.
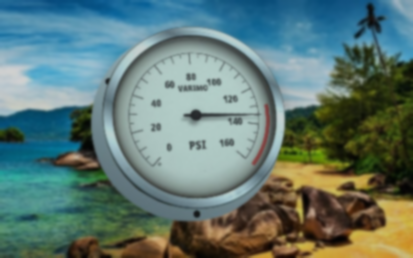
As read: 135psi
